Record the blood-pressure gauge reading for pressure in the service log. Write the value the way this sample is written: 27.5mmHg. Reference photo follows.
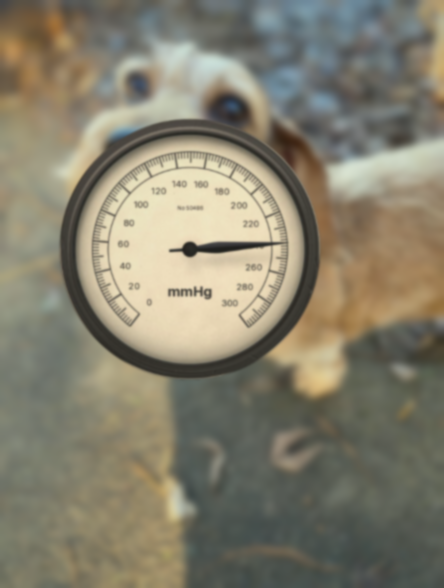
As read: 240mmHg
